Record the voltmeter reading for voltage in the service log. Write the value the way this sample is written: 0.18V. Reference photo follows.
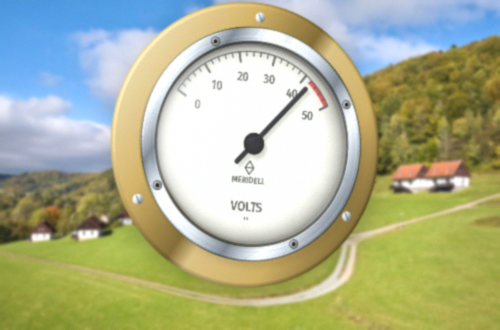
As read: 42V
